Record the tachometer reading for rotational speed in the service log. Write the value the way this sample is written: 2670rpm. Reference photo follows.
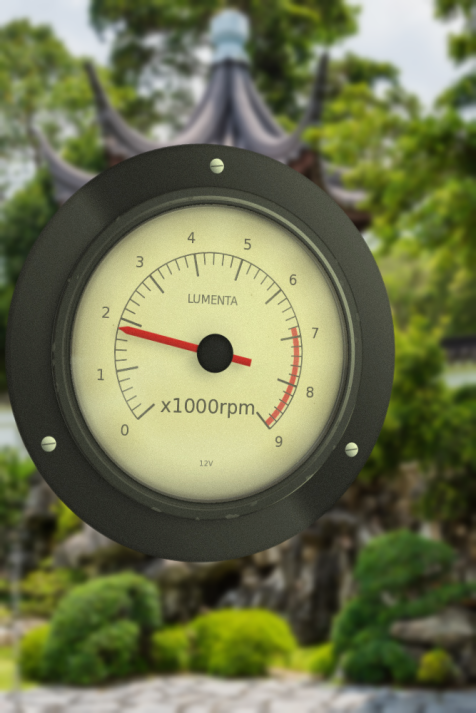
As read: 1800rpm
